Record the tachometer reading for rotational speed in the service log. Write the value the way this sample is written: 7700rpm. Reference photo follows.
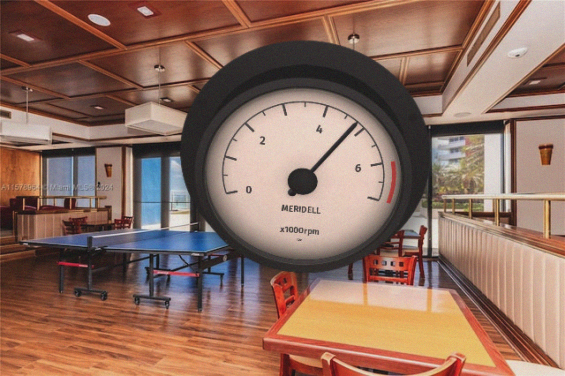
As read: 4750rpm
